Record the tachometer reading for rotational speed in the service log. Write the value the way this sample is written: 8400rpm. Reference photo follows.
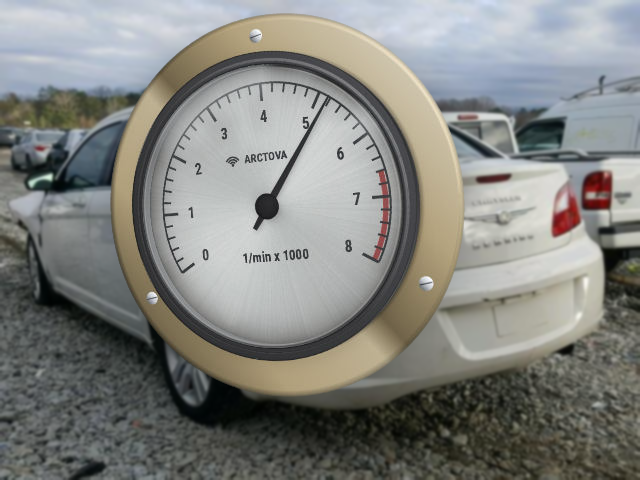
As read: 5200rpm
